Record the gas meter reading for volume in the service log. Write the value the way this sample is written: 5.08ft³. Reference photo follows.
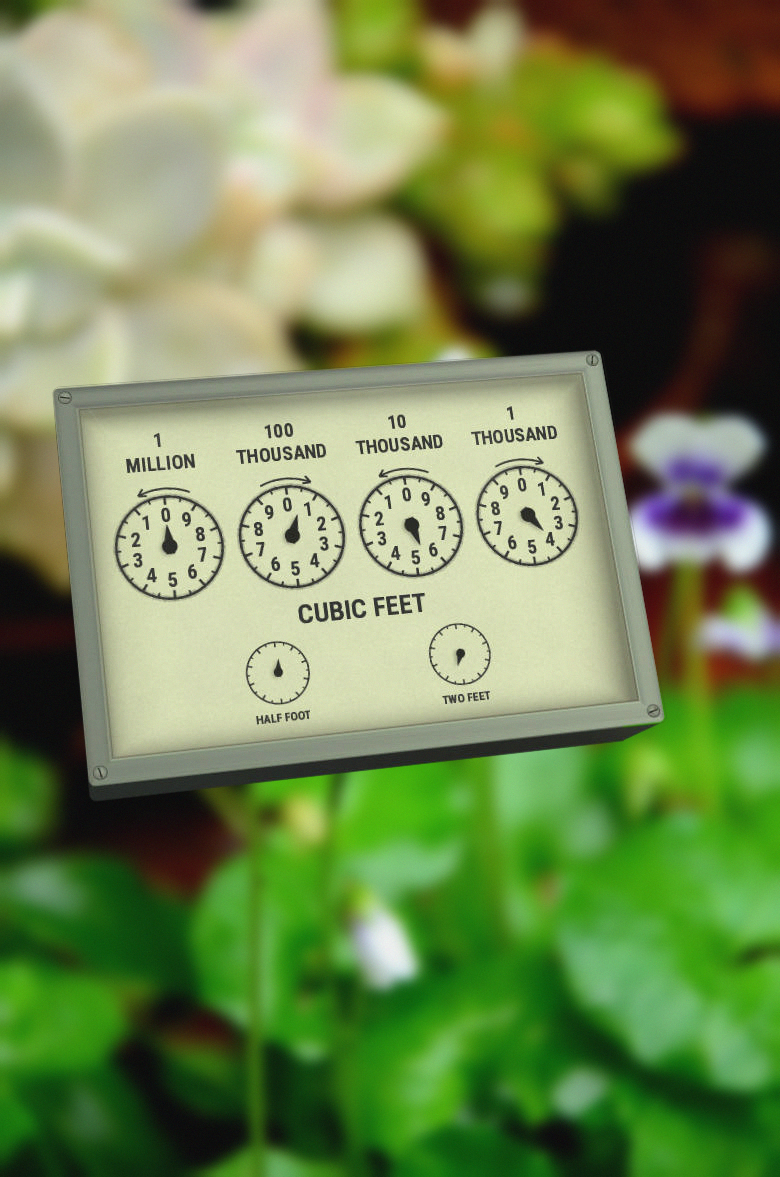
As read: 5400ft³
